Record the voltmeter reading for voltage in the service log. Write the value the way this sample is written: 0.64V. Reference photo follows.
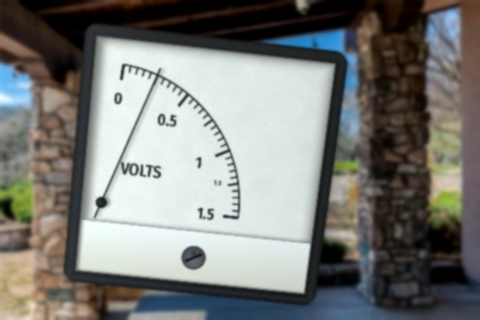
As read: 0.25V
